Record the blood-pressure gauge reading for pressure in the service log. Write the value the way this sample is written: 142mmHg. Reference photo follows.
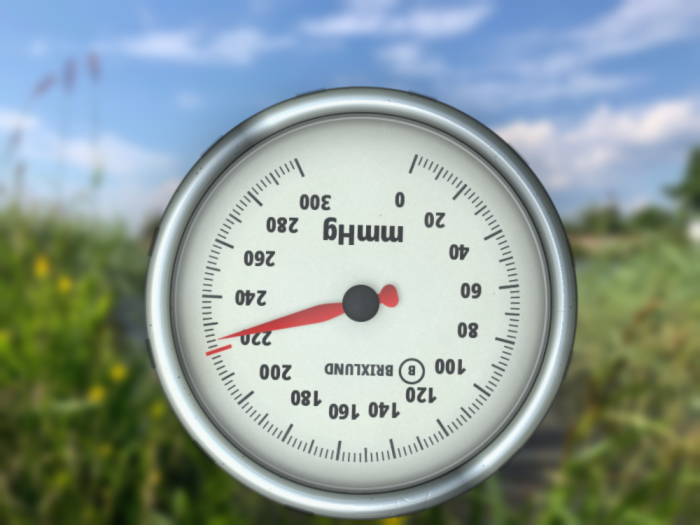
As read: 224mmHg
